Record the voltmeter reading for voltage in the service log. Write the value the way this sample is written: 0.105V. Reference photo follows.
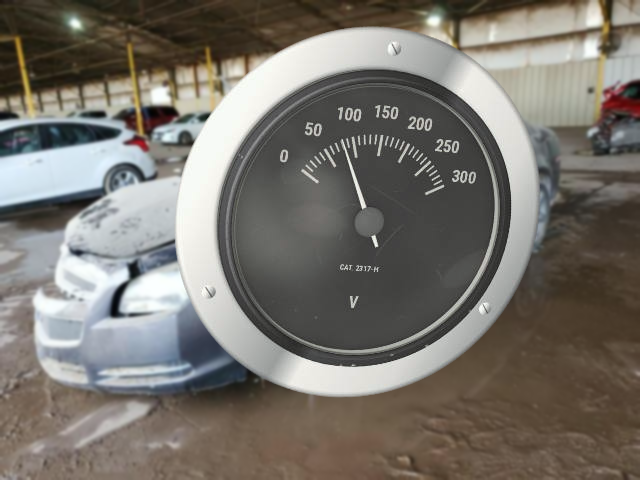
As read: 80V
